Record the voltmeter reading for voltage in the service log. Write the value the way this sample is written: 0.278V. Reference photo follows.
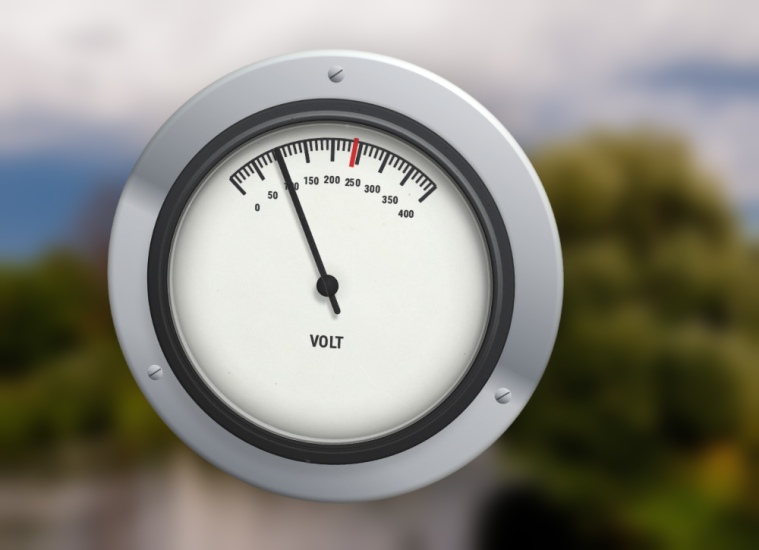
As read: 100V
